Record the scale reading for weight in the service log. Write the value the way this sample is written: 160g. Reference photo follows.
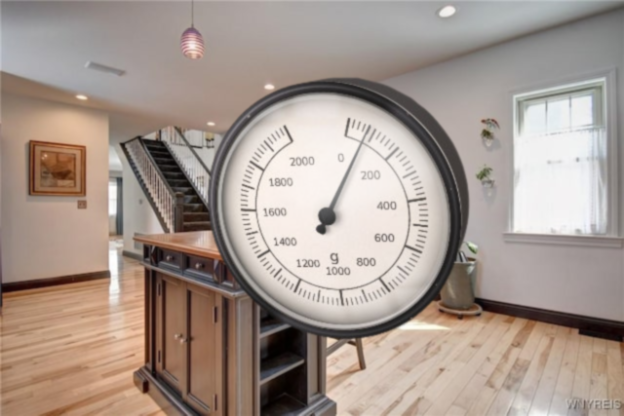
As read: 80g
